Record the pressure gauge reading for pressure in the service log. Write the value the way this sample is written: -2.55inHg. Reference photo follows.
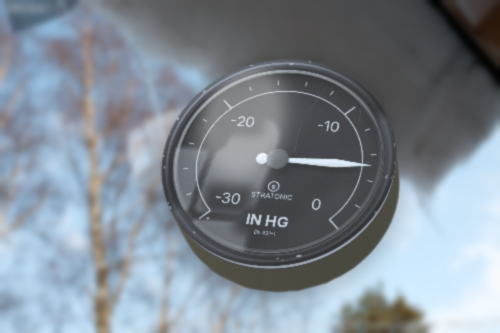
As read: -5inHg
